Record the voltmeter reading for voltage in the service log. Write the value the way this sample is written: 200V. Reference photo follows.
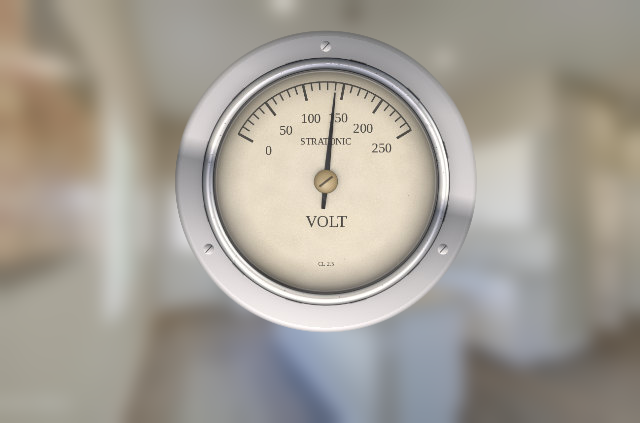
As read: 140V
